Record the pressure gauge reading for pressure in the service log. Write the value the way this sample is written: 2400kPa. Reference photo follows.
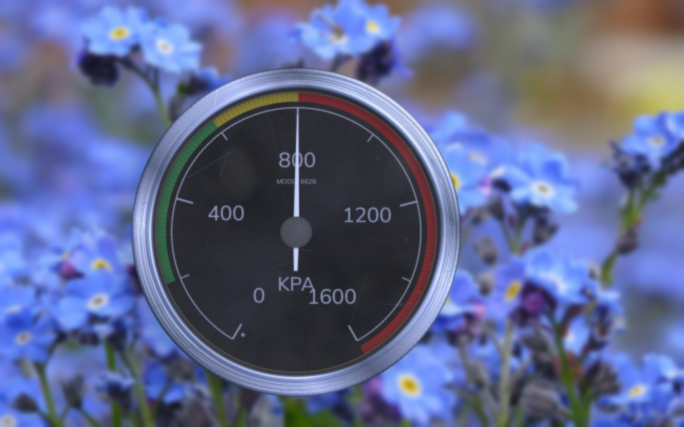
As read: 800kPa
